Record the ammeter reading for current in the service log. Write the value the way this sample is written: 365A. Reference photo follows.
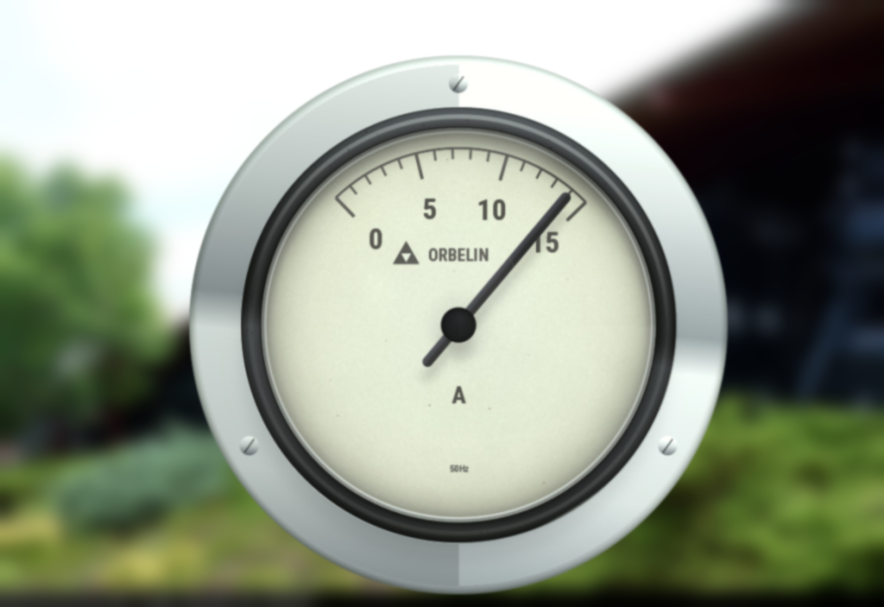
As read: 14A
